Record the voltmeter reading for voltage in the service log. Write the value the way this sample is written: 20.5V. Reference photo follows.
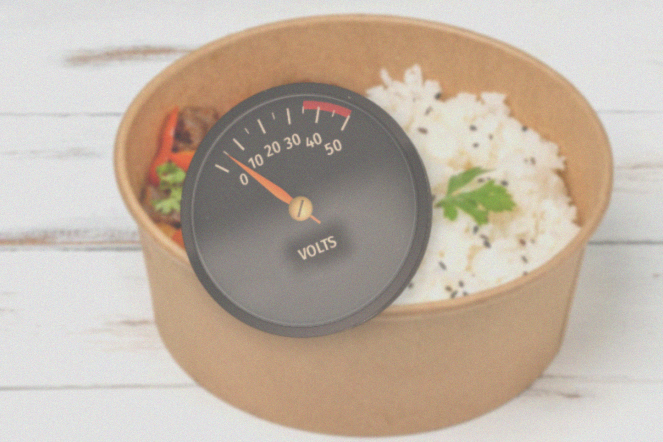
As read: 5V
